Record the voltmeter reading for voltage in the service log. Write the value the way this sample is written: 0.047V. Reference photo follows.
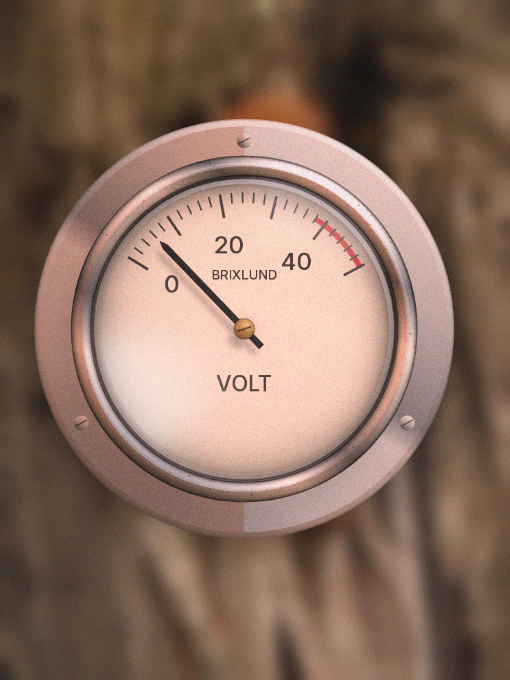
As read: 6V
